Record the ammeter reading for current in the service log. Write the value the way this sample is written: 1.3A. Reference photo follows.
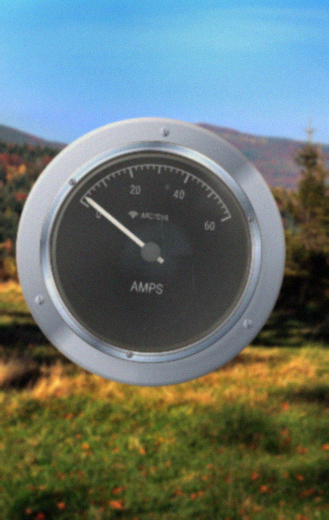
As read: 2A
